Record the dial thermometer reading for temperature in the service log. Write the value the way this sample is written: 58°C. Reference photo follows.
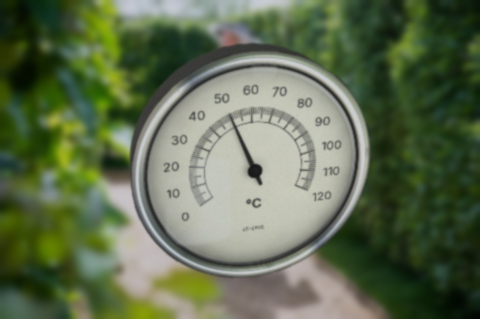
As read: 50°C
